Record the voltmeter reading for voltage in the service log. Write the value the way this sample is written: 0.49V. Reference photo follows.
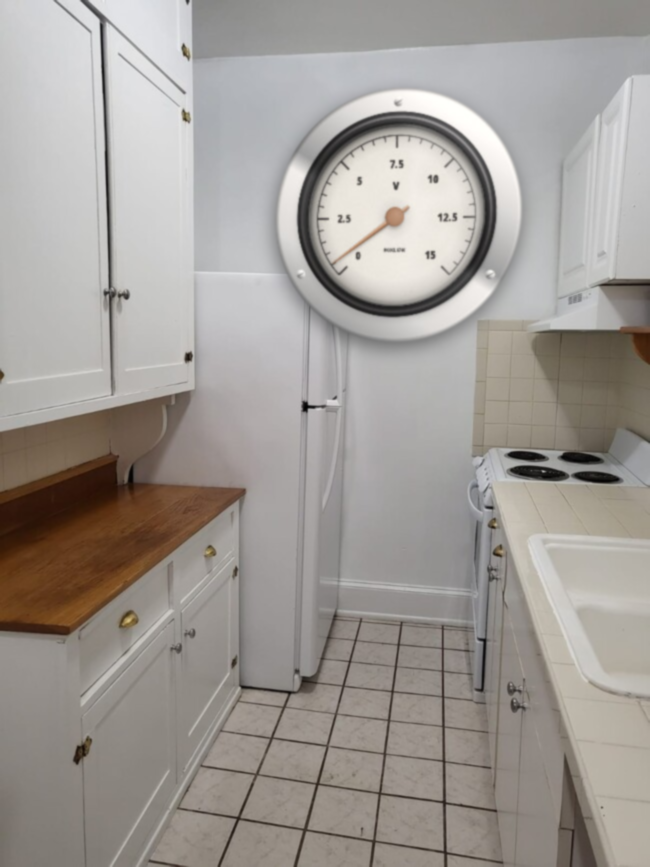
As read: 0.5V
